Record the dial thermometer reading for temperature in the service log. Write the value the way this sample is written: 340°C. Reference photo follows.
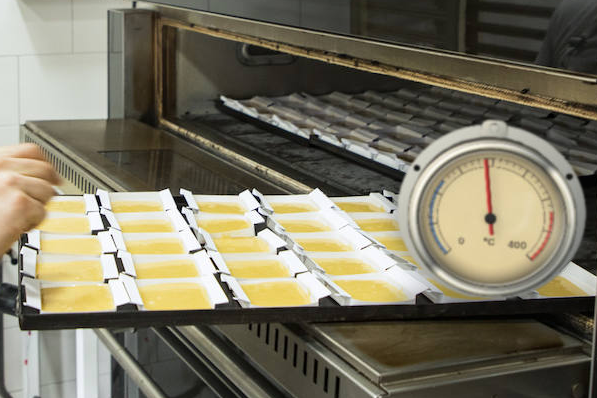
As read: 190°C
